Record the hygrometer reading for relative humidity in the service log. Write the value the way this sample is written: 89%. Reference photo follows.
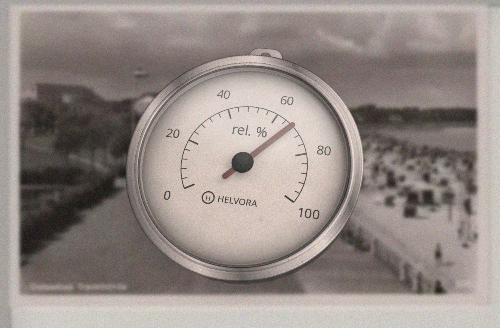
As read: 68%
